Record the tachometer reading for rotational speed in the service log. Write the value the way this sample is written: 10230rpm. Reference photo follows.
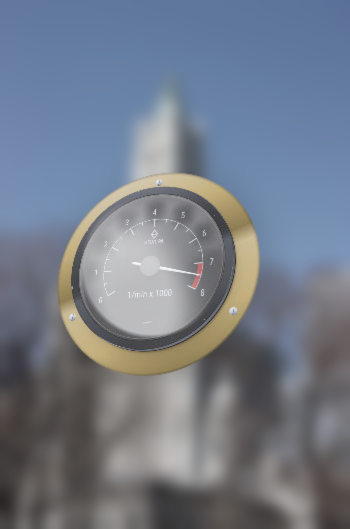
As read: 7500rpm
